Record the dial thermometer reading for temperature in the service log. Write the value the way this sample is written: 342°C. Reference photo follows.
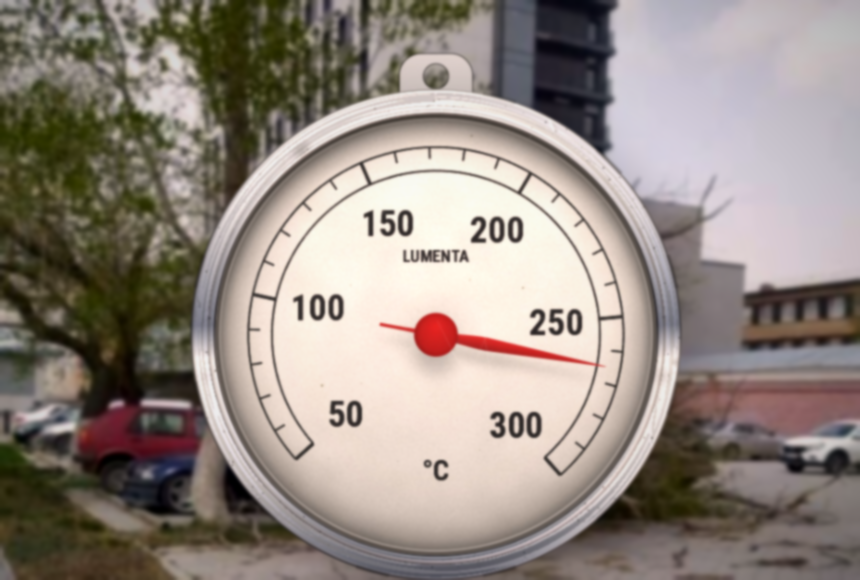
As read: 265°C
